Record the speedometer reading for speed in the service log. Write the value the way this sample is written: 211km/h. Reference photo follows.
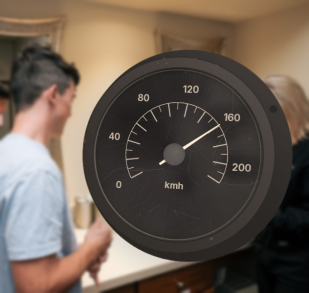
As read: 160km/h
